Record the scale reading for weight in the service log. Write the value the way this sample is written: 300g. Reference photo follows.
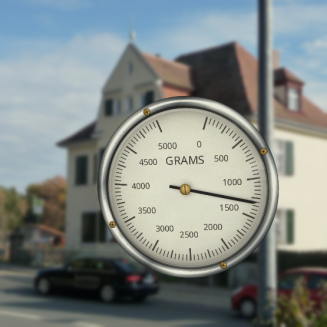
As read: 1300g
